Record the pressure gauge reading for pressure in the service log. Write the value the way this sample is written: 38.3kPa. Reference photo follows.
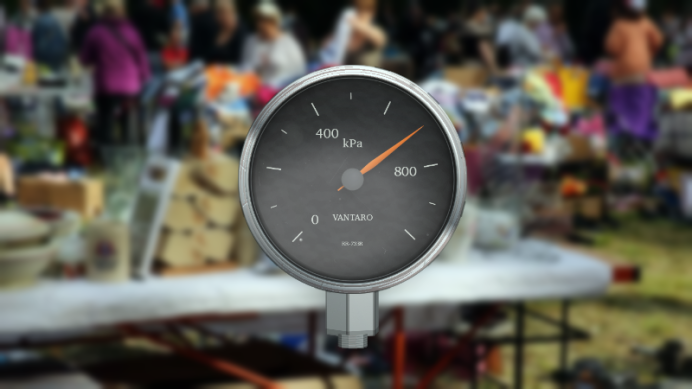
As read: 700kPa
